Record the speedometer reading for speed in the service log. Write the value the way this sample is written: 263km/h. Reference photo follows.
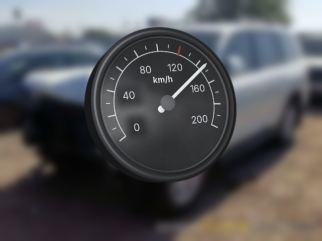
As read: 145km/h
